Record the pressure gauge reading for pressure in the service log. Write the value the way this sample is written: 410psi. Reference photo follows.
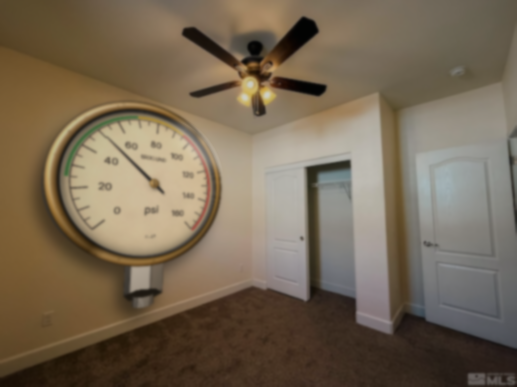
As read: 50psi
